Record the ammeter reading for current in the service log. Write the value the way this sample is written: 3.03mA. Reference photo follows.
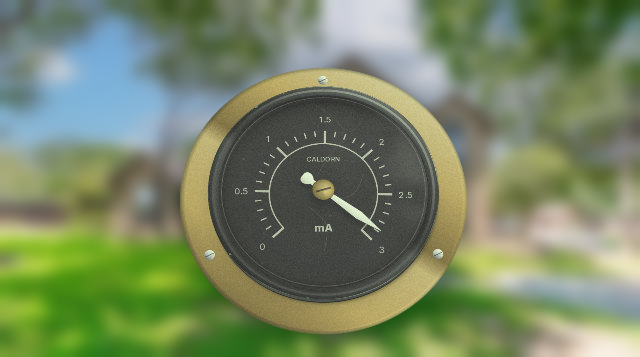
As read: 2.9mA
